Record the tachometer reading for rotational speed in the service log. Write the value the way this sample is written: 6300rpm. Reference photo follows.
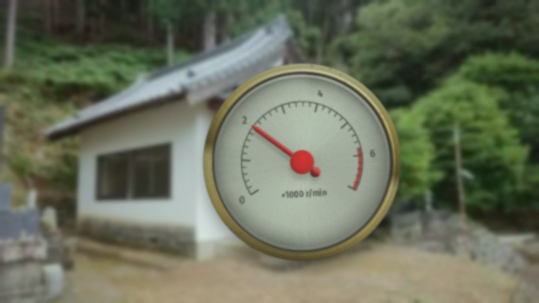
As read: 2000rpm
